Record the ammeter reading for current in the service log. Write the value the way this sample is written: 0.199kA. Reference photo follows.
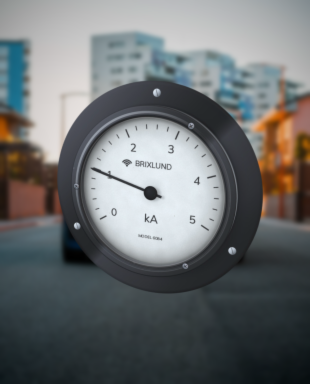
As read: 1kA
